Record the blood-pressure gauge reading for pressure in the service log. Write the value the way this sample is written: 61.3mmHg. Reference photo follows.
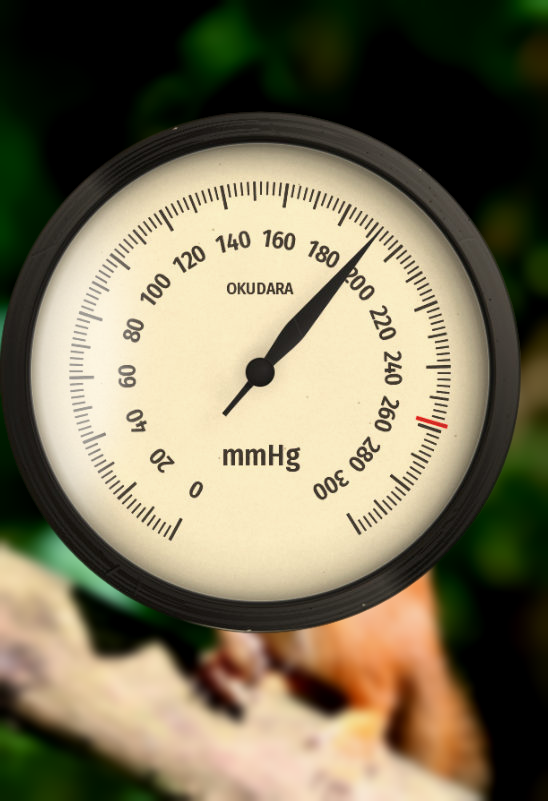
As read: 192mmHg
